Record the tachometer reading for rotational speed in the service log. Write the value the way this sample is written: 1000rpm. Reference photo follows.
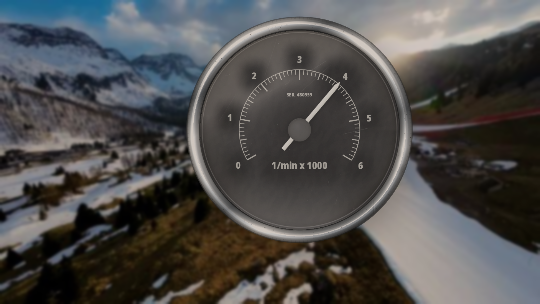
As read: 4000rpm
